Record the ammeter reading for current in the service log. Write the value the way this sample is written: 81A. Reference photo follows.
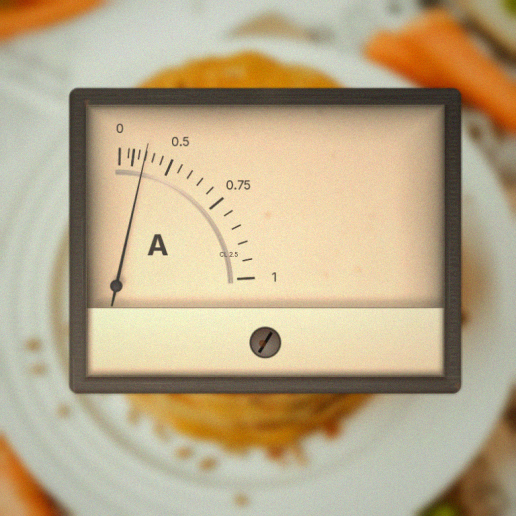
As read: 0.35A
